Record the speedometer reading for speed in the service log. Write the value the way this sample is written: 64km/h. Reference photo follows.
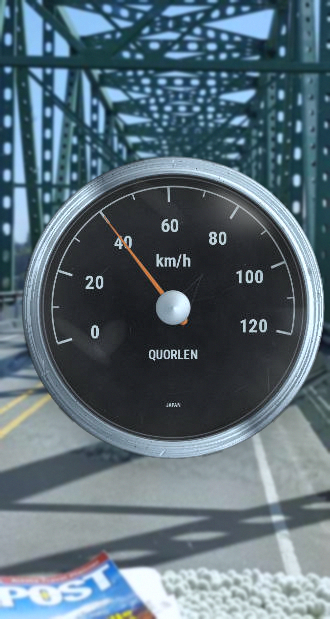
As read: 40km/h
